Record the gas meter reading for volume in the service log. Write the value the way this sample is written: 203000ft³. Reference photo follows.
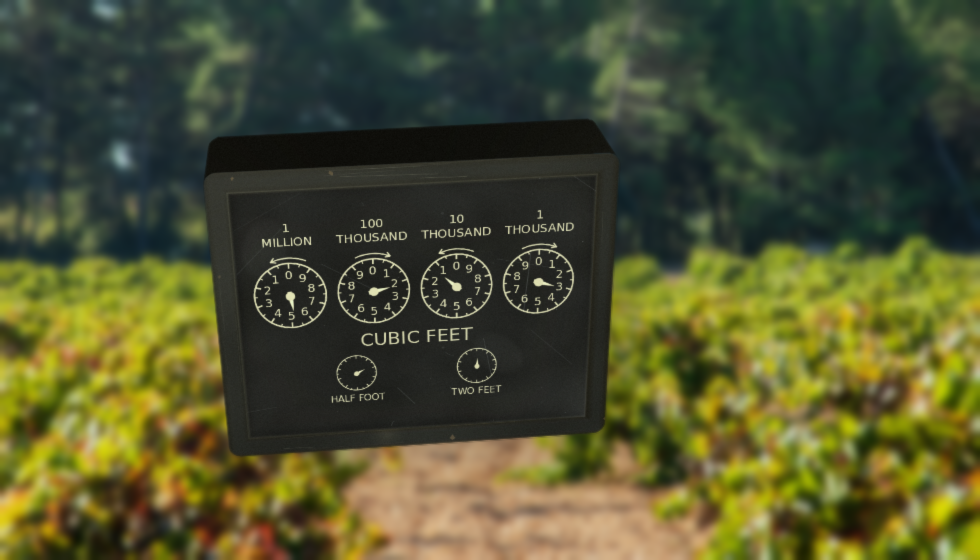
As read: 521300ft³
